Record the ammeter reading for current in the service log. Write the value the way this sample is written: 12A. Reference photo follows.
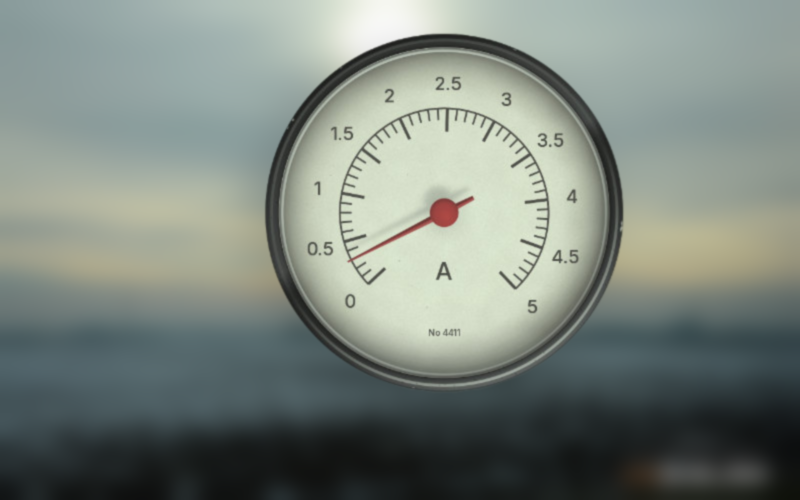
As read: 0.3A
